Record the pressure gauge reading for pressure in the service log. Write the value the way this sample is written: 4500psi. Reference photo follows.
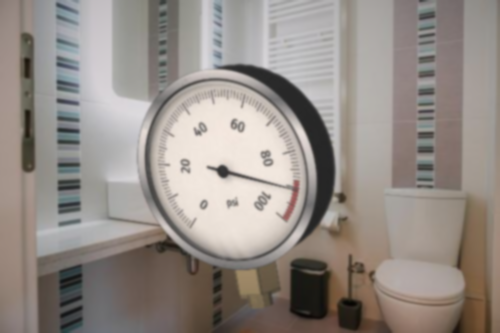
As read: 90psi
